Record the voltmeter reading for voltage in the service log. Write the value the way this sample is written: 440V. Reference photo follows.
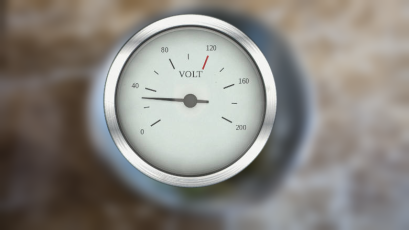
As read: 30V
